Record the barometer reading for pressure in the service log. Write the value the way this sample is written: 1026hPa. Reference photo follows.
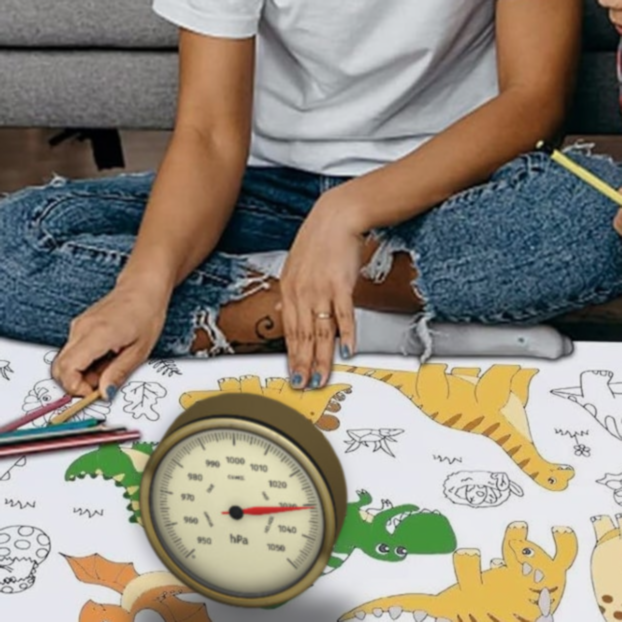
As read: 1030hPa
